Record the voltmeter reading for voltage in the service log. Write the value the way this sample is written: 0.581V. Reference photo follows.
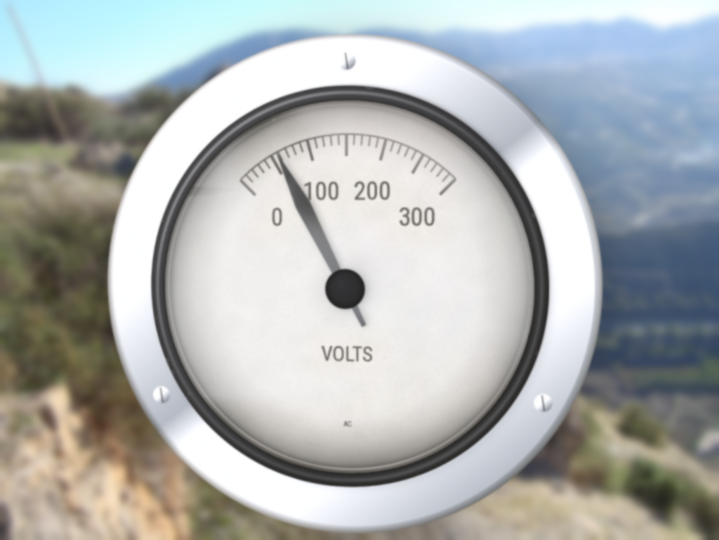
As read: 60V
